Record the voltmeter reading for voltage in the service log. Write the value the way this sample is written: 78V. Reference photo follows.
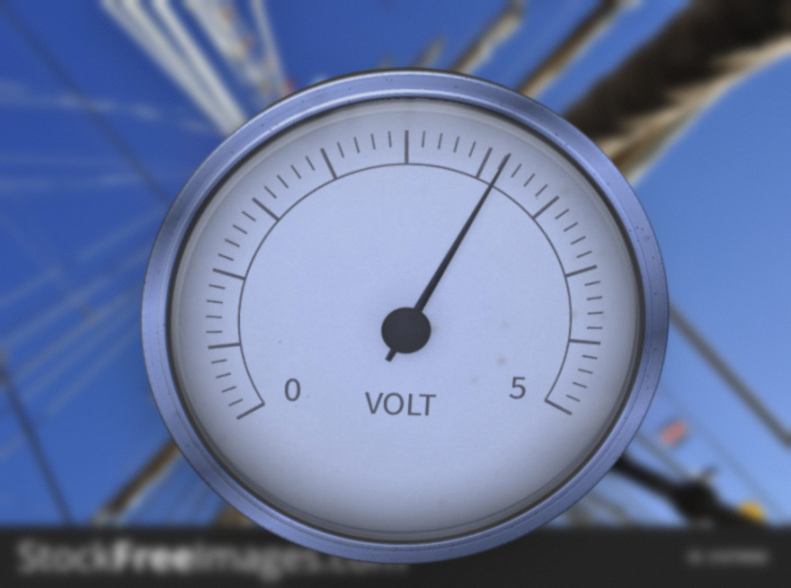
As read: 3.1V
